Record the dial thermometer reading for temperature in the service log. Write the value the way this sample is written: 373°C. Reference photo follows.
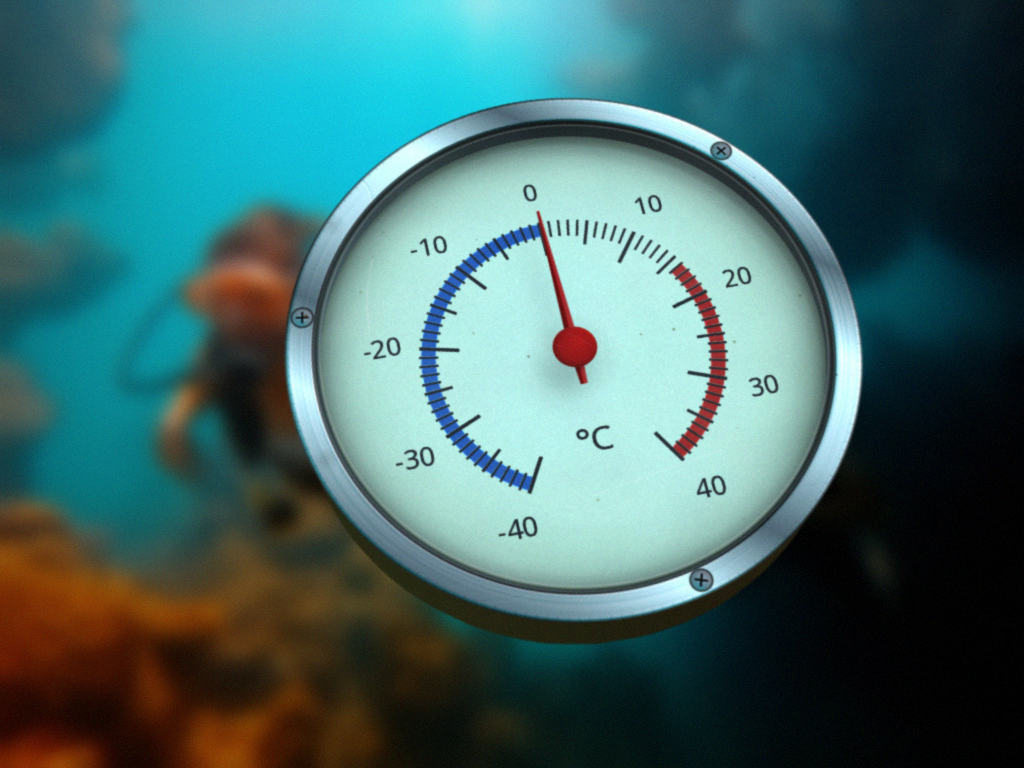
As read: 0°C
